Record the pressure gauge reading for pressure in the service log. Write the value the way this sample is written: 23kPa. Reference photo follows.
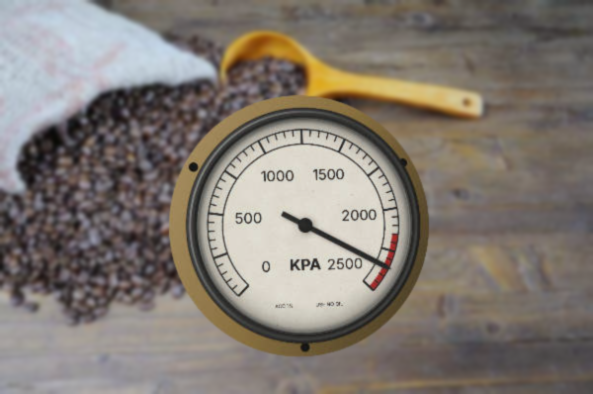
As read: 2350kPa
